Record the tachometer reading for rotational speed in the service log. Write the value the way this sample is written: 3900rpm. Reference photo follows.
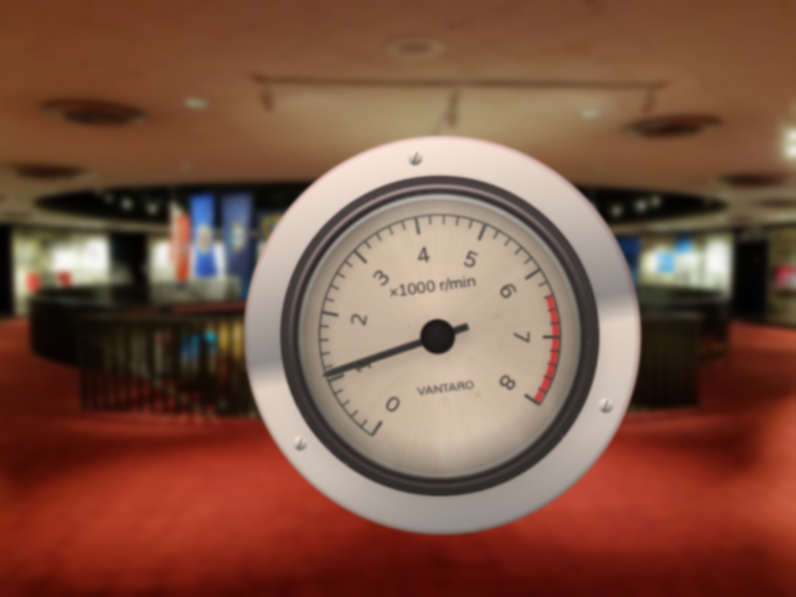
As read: 1100rpm
